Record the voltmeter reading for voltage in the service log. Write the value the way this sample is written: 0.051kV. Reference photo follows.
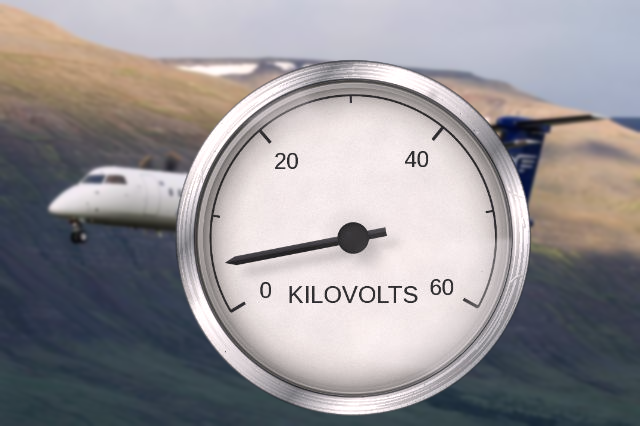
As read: 5kV
